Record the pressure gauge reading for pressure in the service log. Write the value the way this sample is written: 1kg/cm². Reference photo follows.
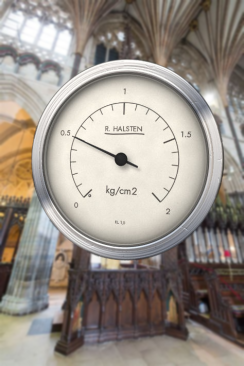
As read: 0.5kg/cm²
